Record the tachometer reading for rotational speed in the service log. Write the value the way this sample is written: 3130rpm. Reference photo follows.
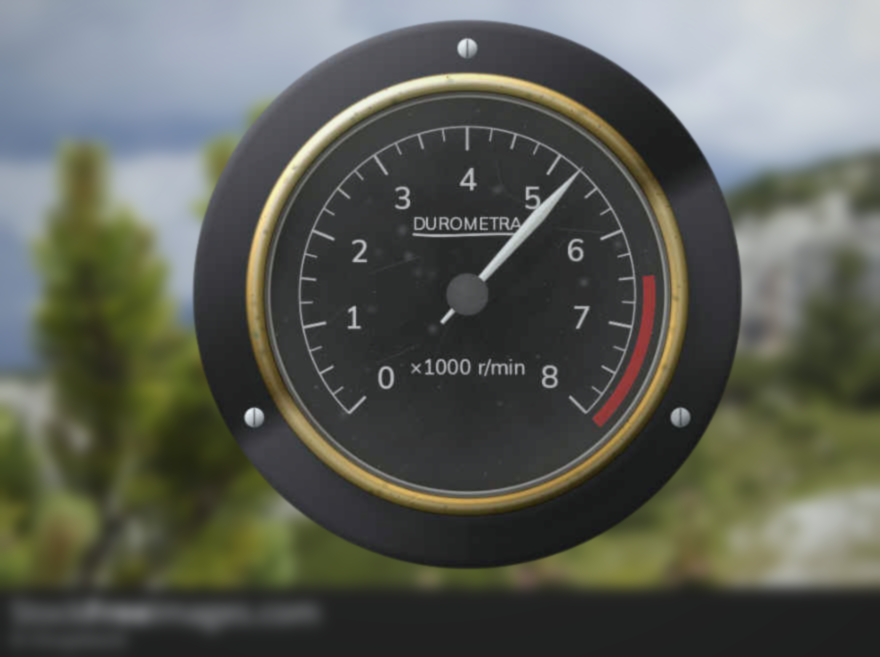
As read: 5250rpm
